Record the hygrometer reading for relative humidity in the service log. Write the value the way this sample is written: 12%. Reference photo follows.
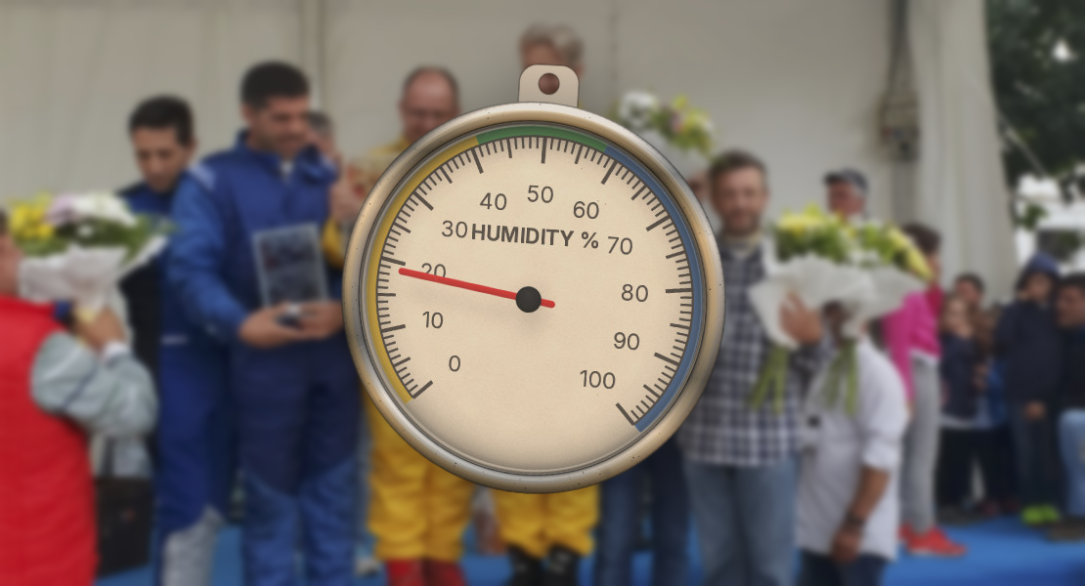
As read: 19%
